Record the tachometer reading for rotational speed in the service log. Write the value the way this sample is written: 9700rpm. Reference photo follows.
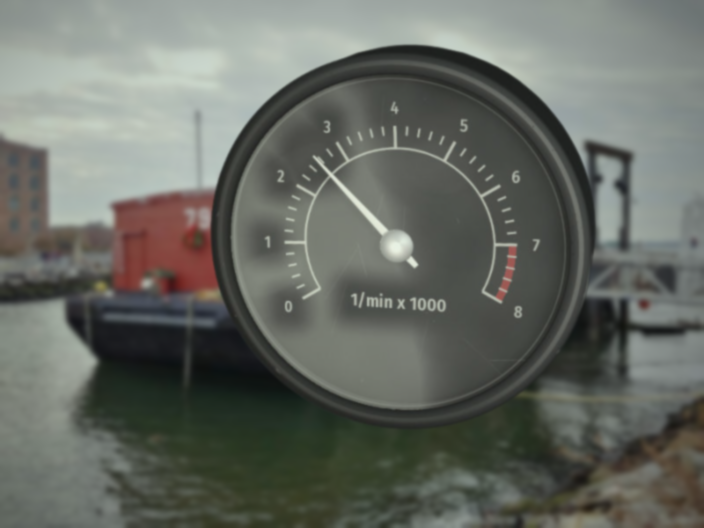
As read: 2600rpm
